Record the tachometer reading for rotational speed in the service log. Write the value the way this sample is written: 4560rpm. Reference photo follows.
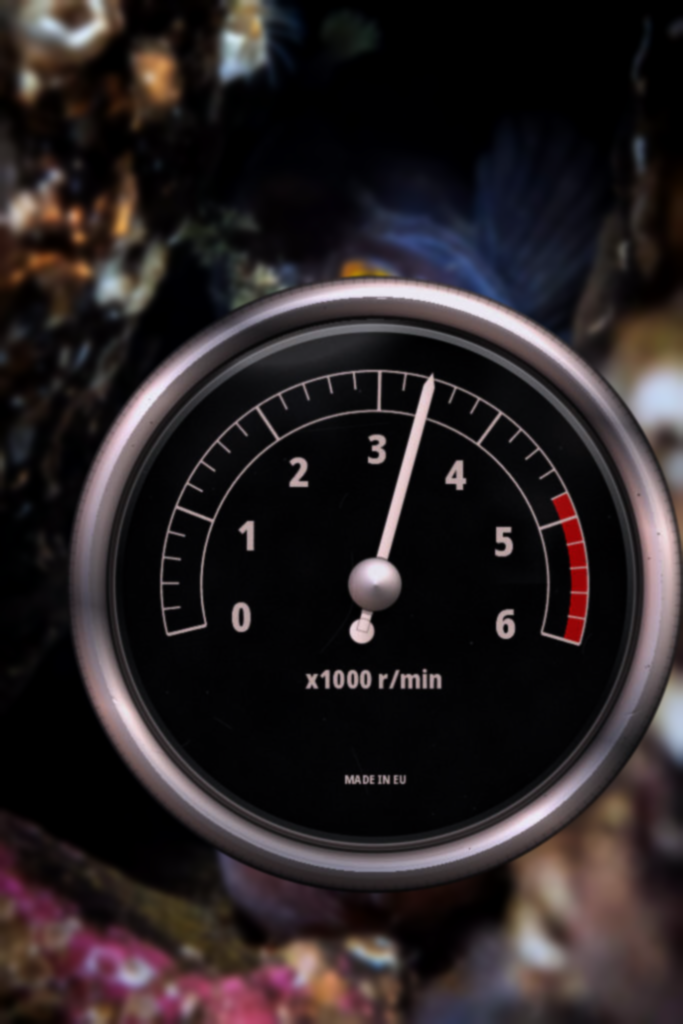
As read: 3400rpm
